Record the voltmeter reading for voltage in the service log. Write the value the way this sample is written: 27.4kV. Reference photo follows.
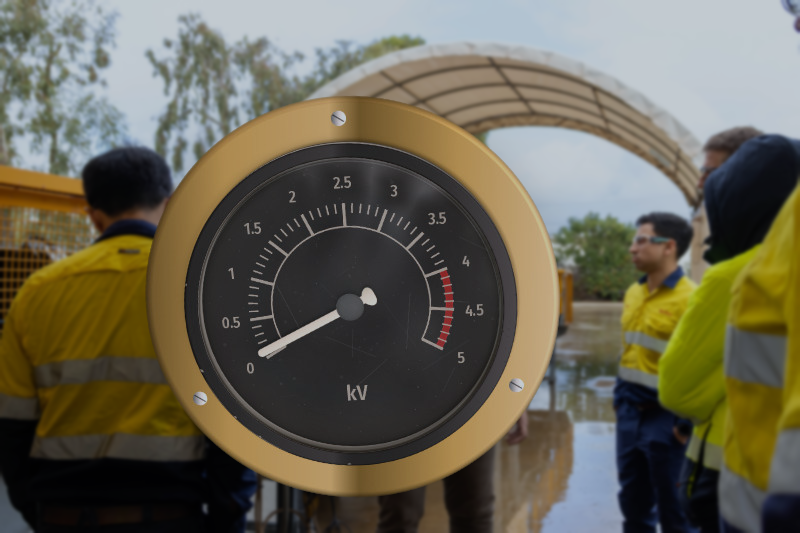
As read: 0.1kV
